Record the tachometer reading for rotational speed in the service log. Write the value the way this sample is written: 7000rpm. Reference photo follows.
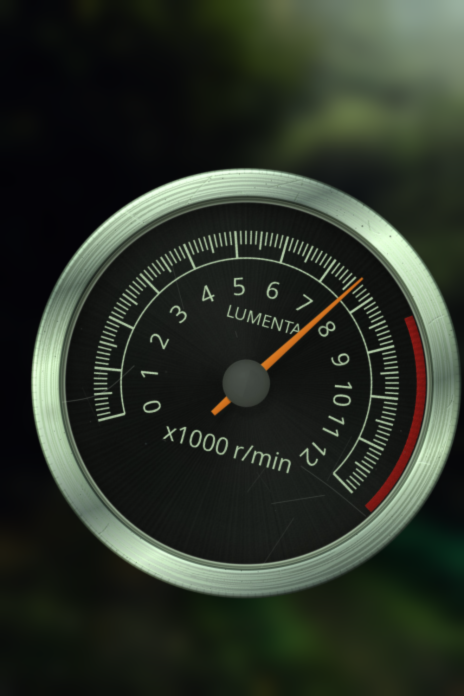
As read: 7600rpm
